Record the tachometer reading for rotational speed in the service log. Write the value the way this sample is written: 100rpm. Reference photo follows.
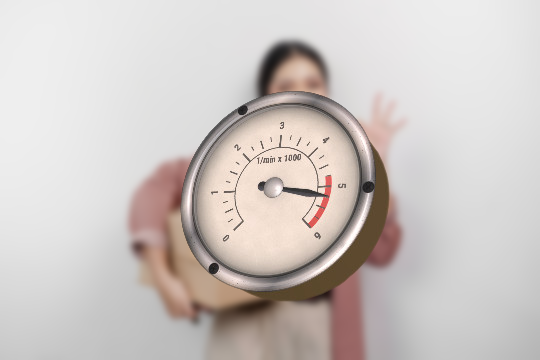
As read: 5250rpm
